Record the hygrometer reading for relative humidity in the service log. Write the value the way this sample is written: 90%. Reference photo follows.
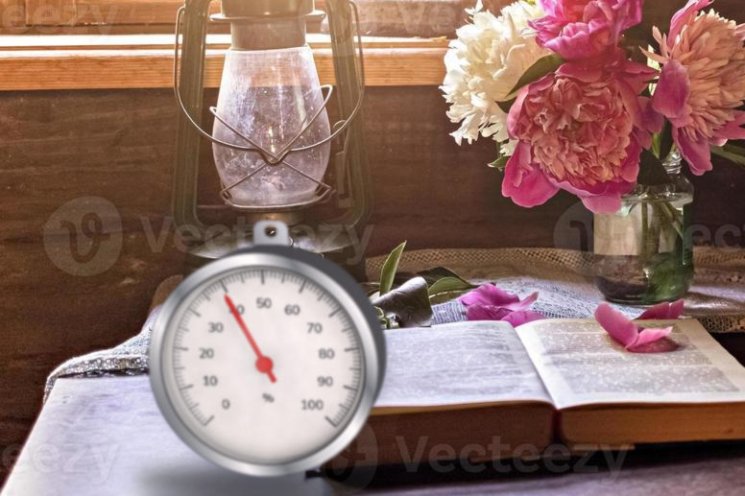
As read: 40%
